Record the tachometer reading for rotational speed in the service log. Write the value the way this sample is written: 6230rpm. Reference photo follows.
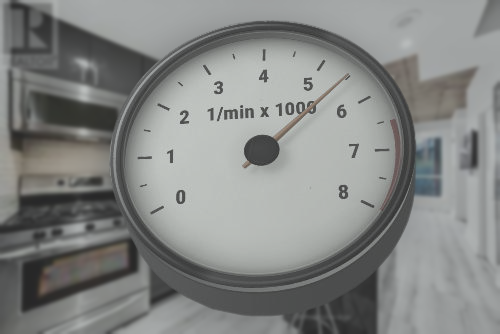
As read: 5500rpm
